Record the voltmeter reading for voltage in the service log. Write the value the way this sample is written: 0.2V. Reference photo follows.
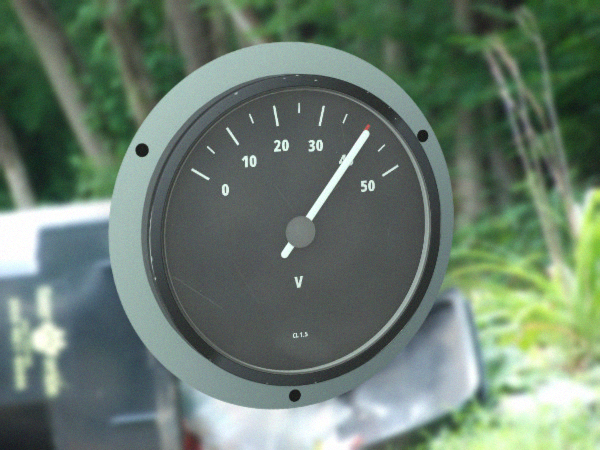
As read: 40V
